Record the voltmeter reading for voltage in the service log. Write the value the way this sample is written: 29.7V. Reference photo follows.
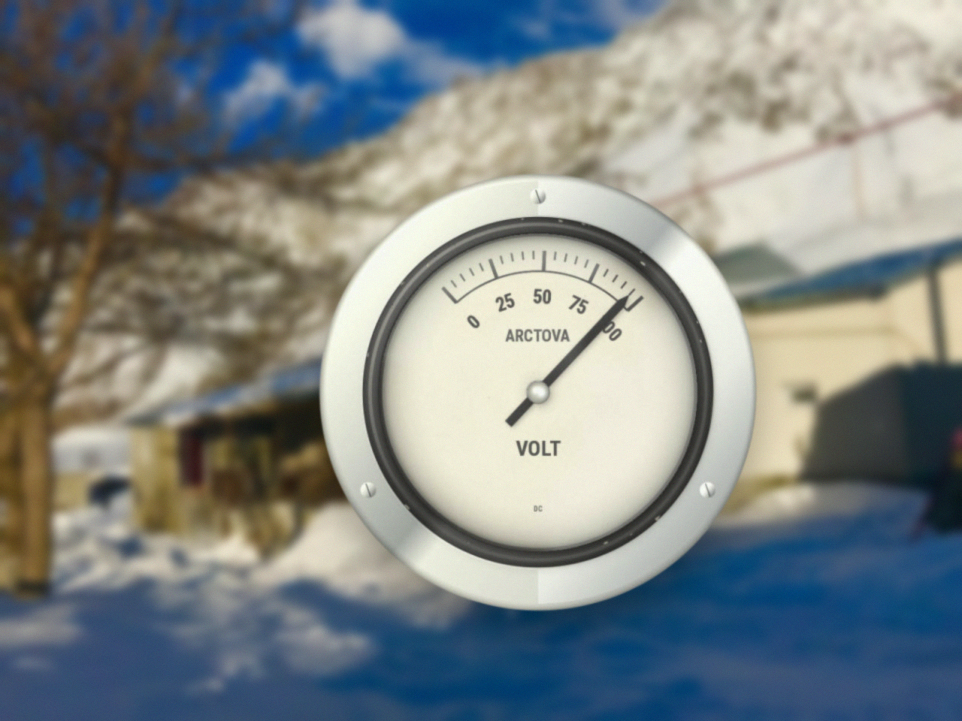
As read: 95V
